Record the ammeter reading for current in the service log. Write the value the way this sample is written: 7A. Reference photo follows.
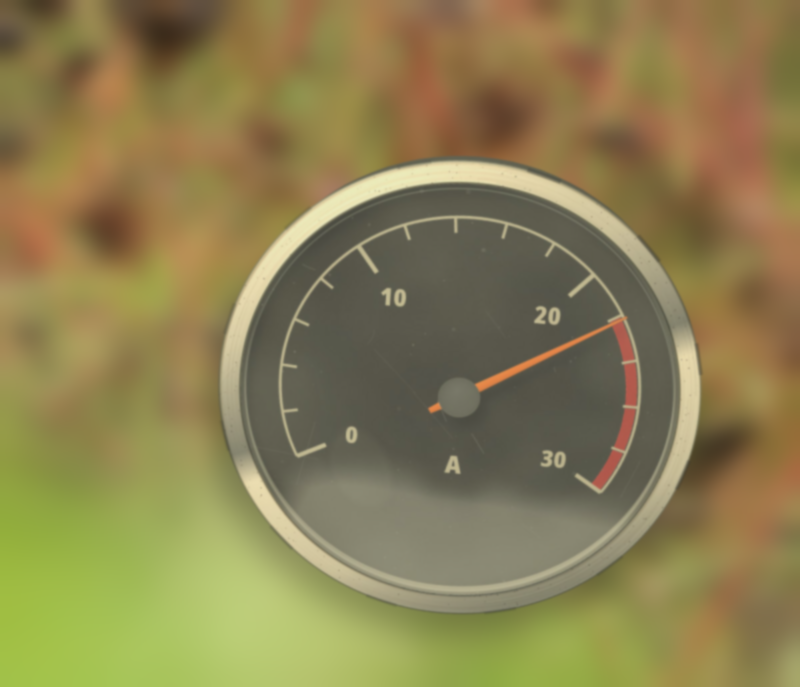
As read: 22A
